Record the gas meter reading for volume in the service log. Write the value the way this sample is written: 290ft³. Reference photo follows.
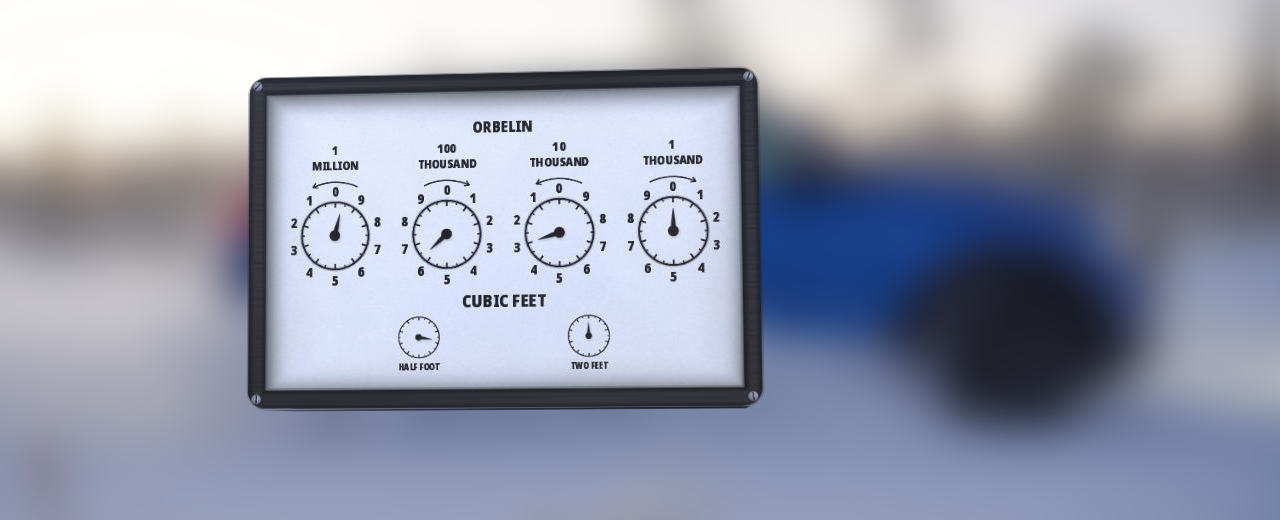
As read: 963000ft³
